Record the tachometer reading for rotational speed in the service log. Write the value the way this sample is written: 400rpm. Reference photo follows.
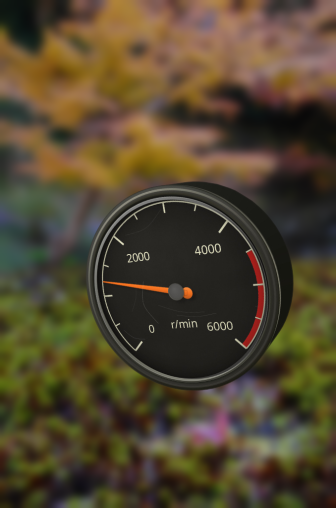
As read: 1250rpm
